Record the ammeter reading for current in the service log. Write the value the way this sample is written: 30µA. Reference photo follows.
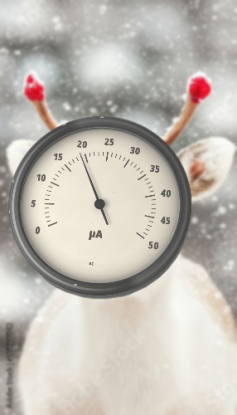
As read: 19µA
